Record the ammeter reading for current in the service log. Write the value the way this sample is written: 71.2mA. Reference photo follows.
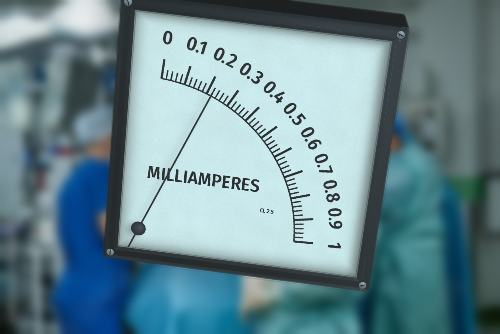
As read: 0.22mA
